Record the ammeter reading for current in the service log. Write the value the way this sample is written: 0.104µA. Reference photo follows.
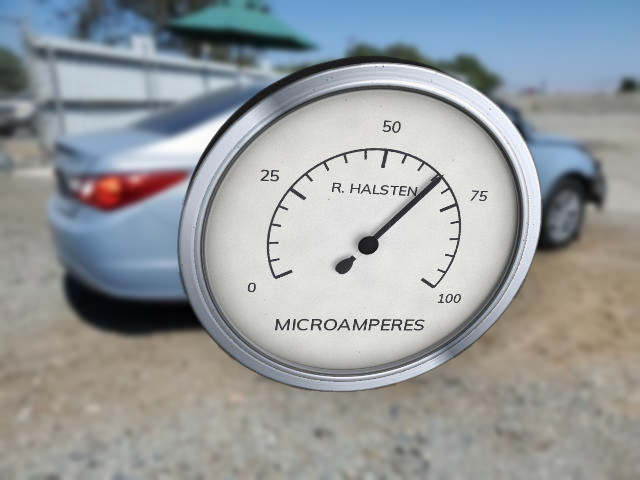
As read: 65µA
